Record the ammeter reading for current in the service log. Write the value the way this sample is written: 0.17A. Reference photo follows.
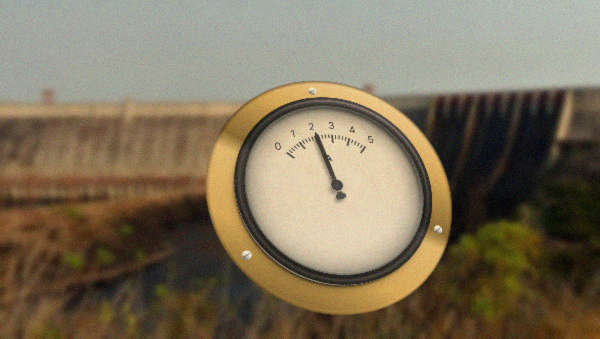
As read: 2A
